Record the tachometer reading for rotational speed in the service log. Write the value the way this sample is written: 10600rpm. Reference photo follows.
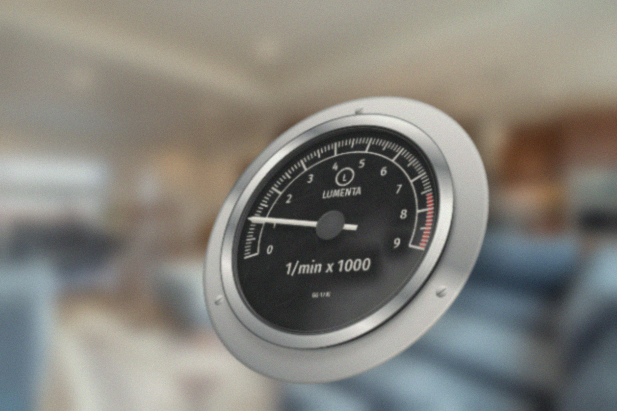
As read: 1000rpm
